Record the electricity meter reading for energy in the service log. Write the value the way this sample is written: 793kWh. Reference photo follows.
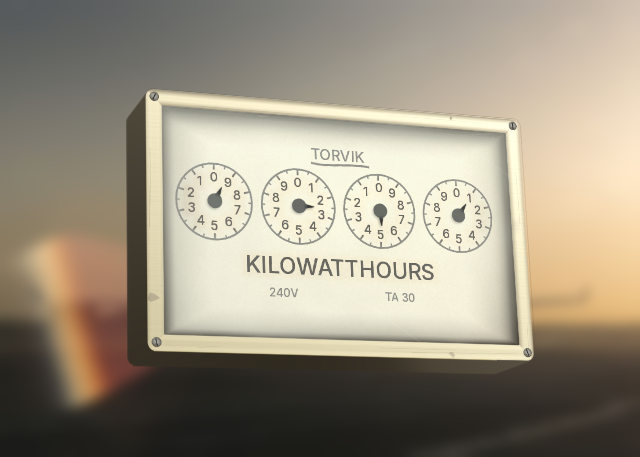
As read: 9251kWh
